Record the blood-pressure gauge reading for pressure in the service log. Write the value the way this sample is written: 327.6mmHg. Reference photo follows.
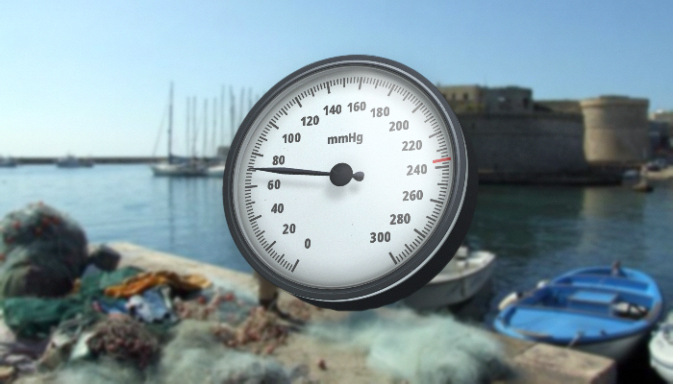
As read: 70mmHg
